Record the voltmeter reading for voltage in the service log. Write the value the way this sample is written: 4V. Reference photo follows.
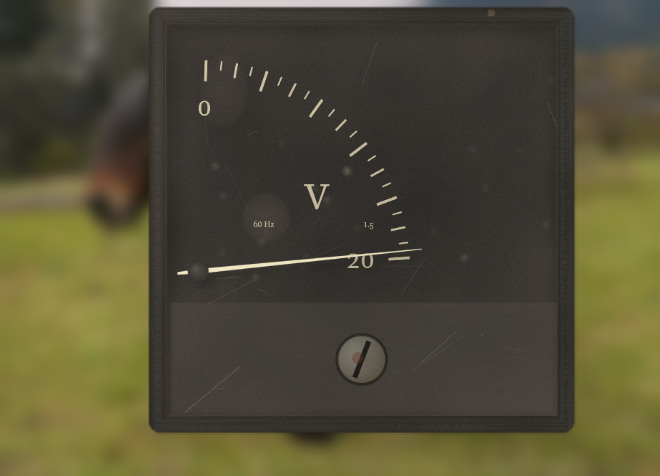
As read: 19.5V
